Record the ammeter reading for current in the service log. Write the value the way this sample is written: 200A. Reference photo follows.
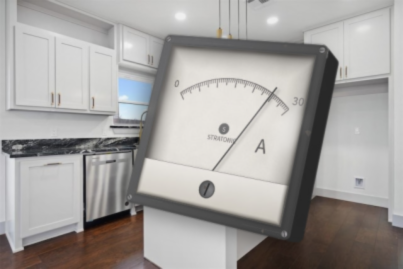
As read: 25A
